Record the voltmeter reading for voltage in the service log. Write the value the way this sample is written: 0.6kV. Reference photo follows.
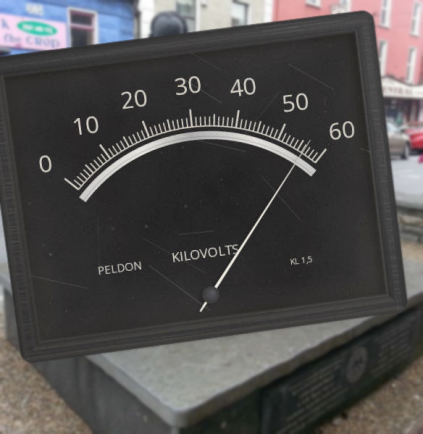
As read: 56kV
